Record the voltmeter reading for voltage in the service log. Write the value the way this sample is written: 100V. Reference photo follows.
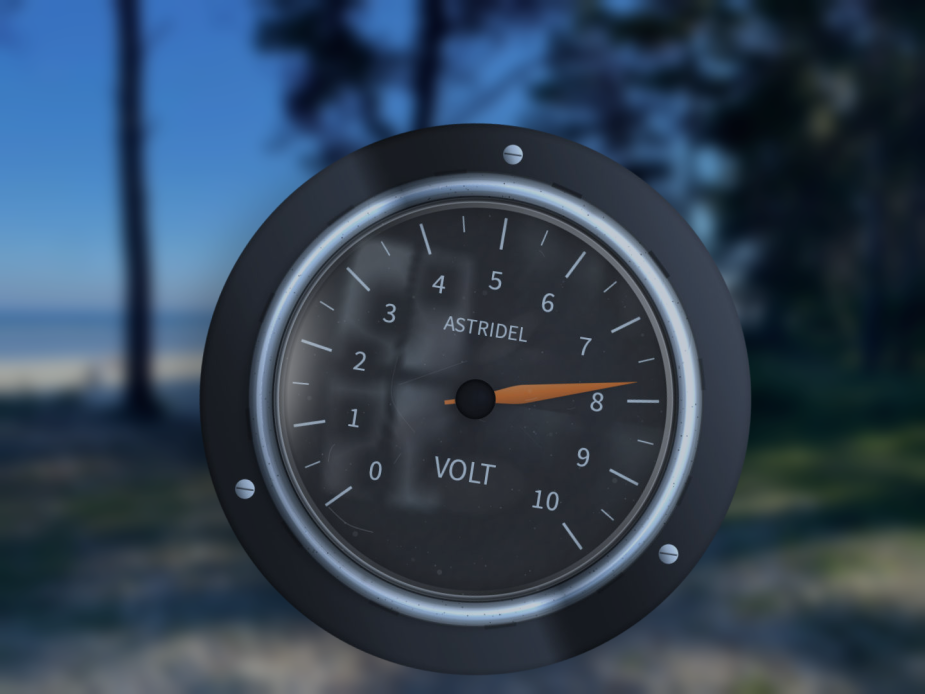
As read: 7.75V
